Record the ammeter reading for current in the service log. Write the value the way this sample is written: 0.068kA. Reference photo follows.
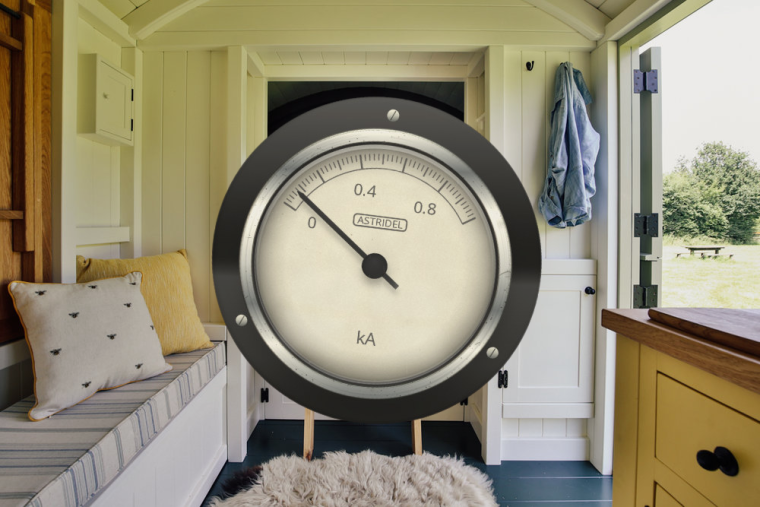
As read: 0.08kA
